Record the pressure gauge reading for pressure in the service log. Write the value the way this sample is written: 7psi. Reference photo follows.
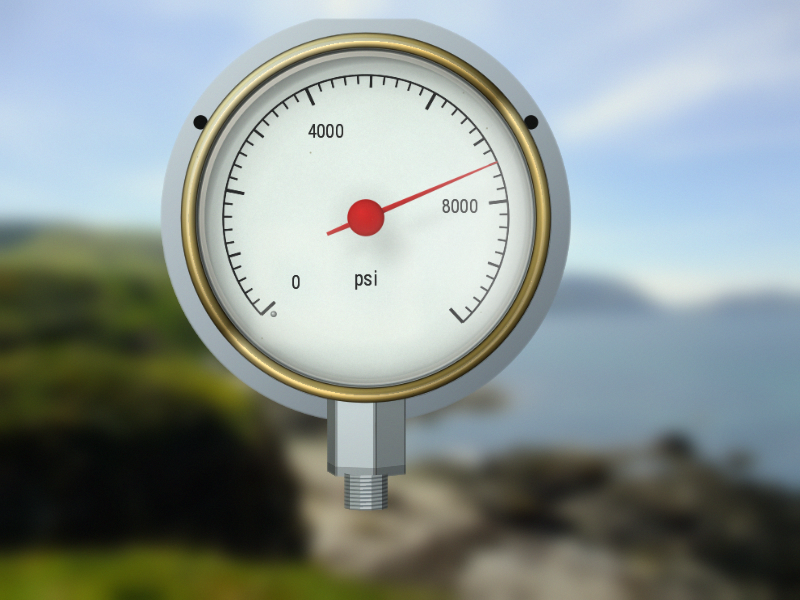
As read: 7400psi
